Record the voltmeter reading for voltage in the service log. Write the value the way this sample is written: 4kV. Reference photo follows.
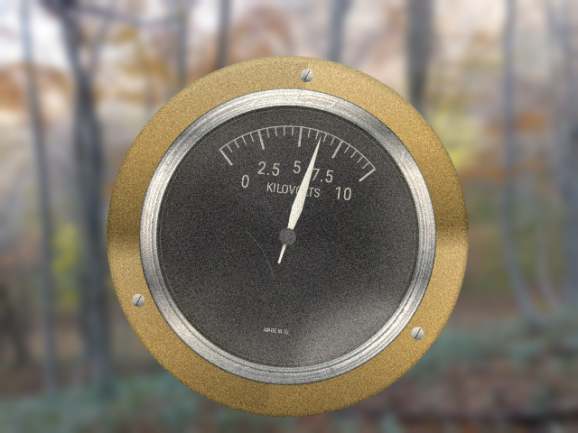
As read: 6.25kV
